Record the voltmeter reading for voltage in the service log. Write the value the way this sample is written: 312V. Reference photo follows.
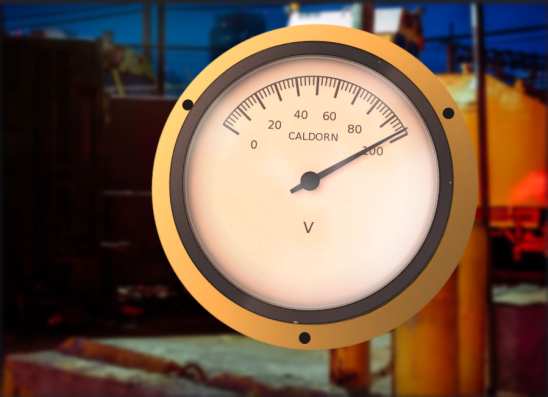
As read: 98V
